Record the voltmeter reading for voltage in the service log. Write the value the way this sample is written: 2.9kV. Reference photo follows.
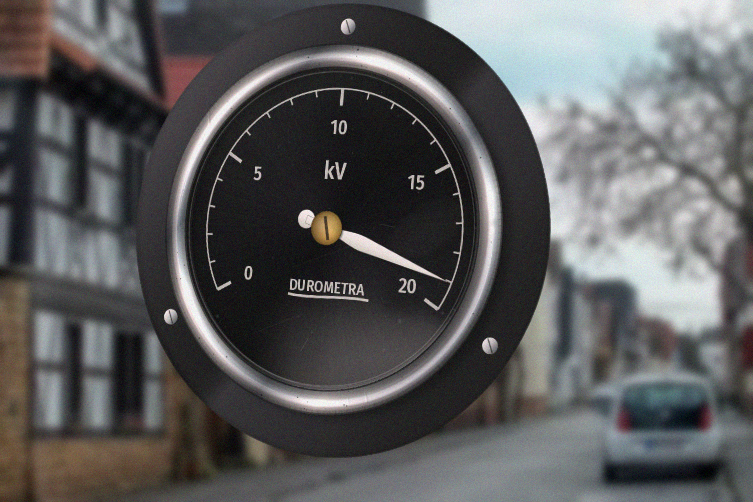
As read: 19kV
